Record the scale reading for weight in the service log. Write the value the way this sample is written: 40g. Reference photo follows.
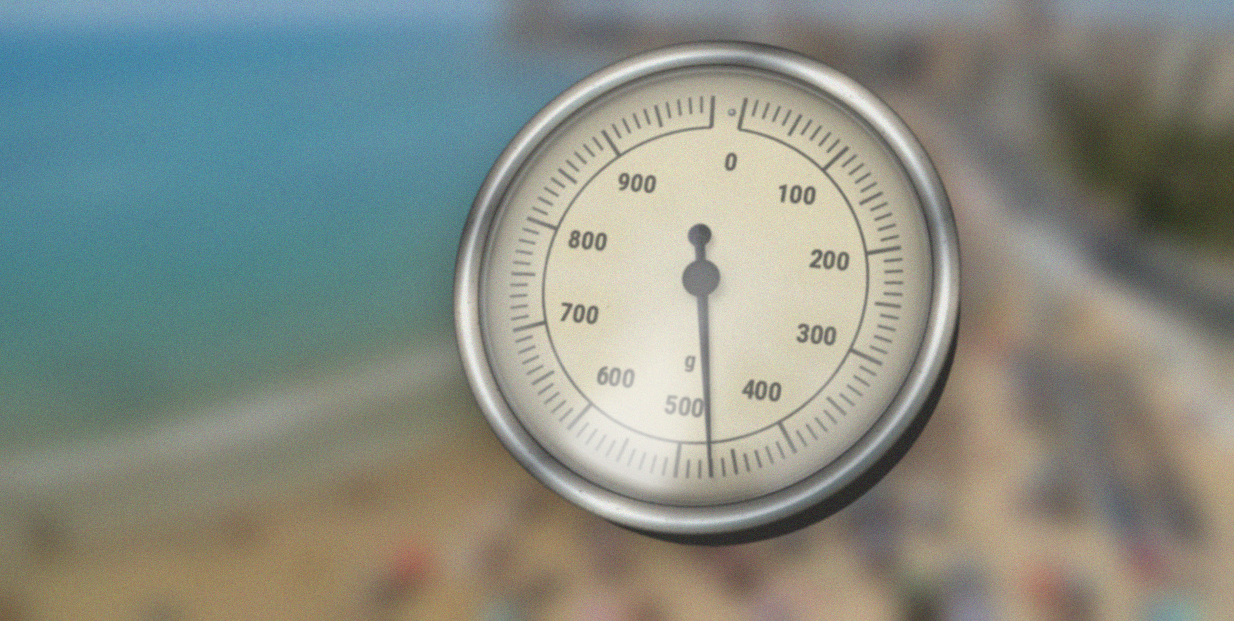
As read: 470g
